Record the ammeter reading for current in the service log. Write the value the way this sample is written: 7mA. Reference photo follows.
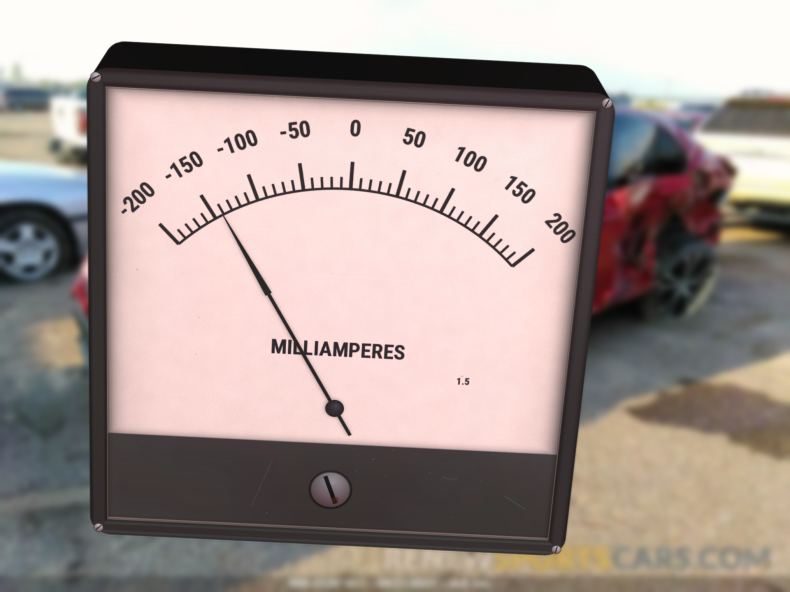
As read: -140mA
